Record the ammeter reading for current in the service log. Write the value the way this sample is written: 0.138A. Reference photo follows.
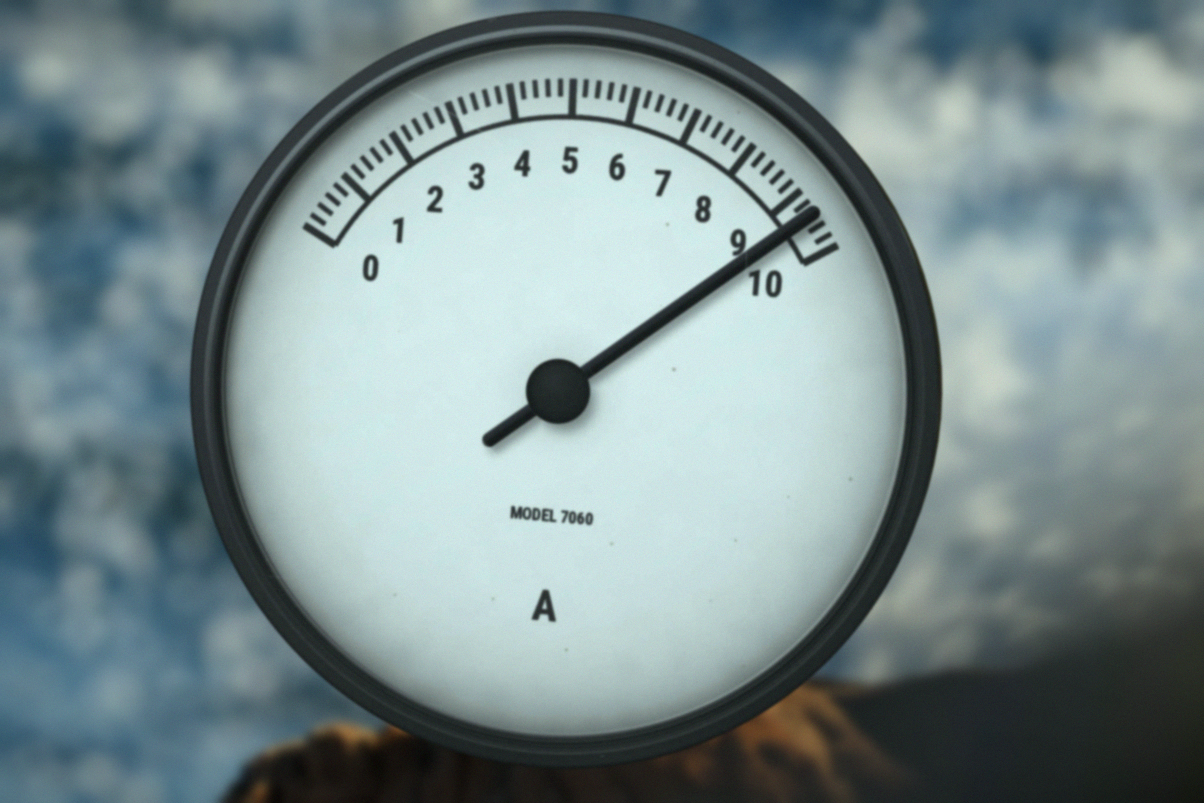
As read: 9.4A
